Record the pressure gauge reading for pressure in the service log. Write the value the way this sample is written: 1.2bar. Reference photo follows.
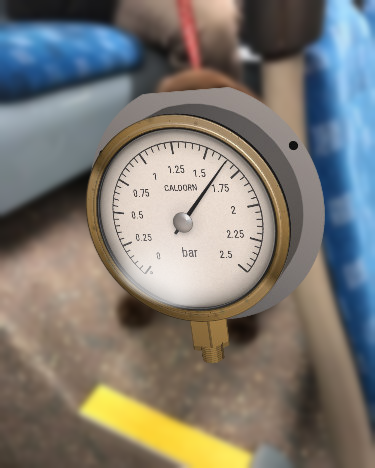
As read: 1.65bar
